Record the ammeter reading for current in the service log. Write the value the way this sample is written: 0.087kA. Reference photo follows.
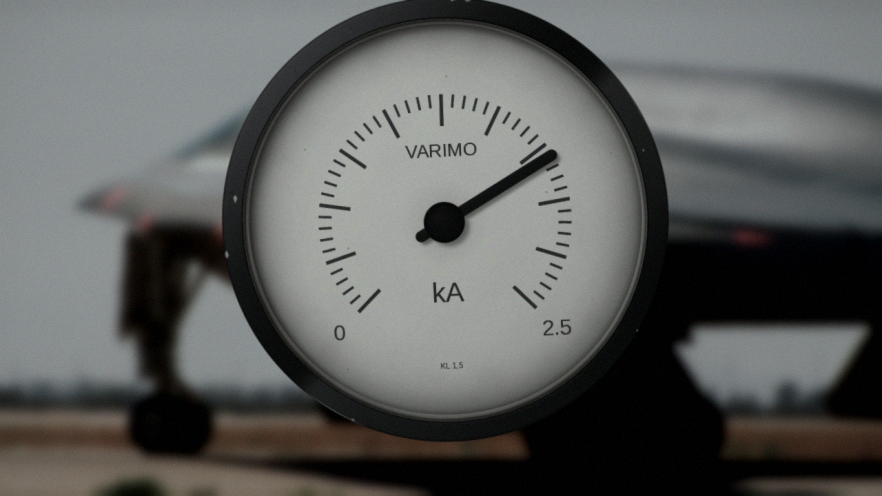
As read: 1.8kA
